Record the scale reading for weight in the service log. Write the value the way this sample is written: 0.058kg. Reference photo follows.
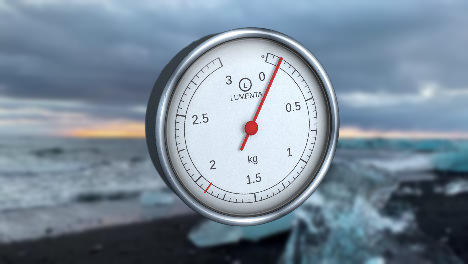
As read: 0.1kg
